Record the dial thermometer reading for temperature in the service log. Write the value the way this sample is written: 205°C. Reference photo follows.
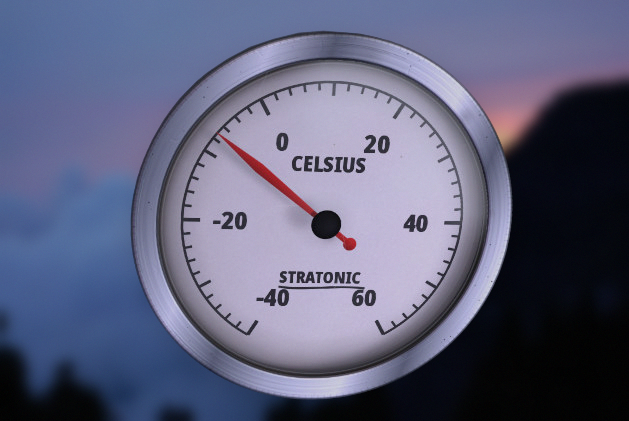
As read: -7°C
